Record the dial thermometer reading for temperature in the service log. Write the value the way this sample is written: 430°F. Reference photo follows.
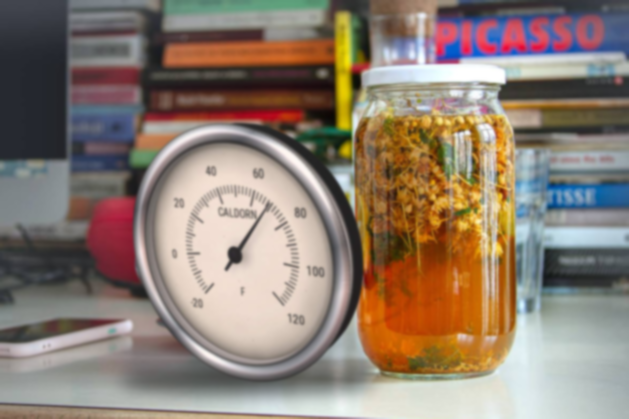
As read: 70°F
